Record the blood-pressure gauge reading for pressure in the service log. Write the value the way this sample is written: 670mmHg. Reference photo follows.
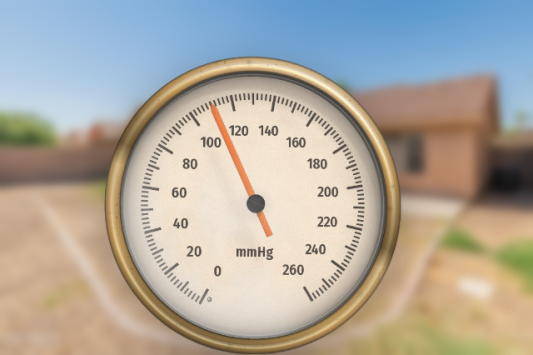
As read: 110mmHg
